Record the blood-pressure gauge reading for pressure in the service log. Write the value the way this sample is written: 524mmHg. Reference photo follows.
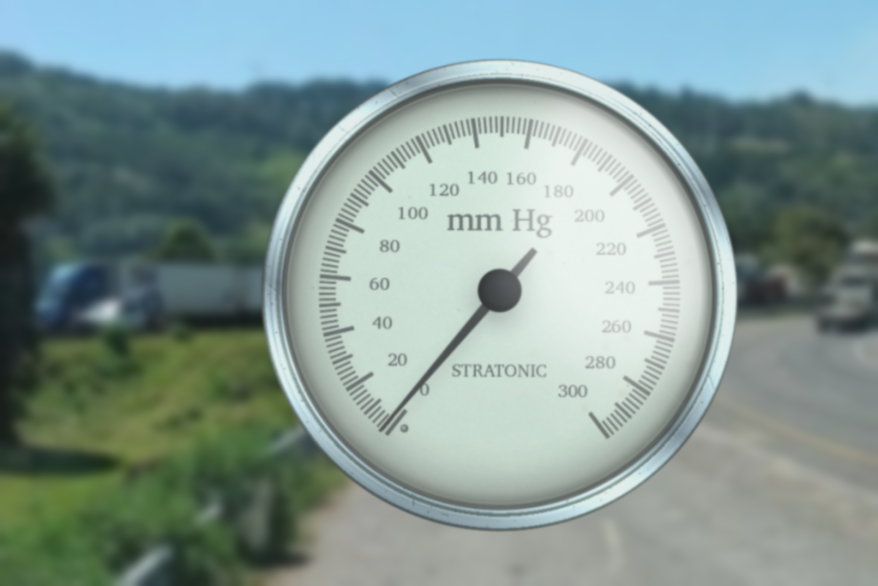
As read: 2mmHg
